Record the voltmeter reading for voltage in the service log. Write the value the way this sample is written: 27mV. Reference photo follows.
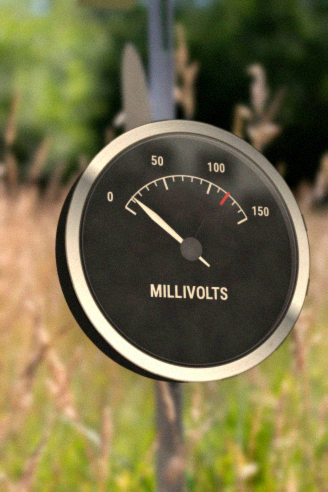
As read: 10mV
